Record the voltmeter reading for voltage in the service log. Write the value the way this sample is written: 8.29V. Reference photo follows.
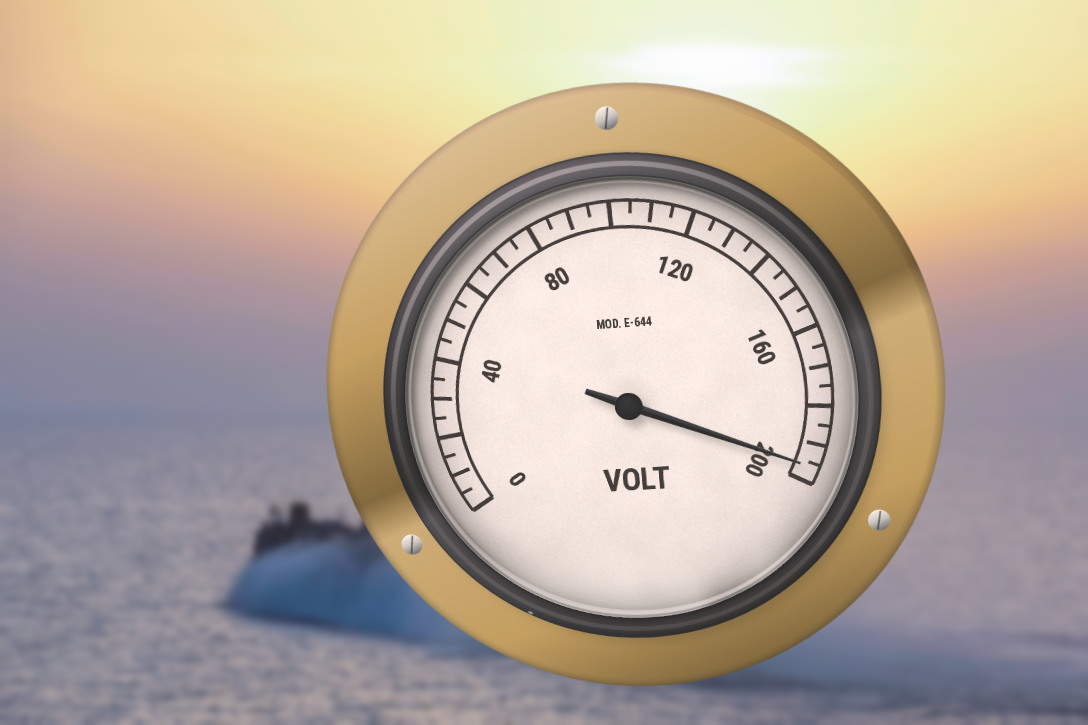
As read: 195V
